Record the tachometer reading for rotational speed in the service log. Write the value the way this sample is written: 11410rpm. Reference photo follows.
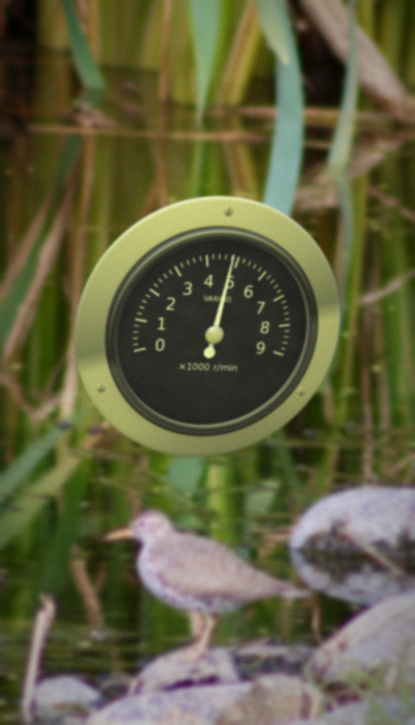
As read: 4800rpm
